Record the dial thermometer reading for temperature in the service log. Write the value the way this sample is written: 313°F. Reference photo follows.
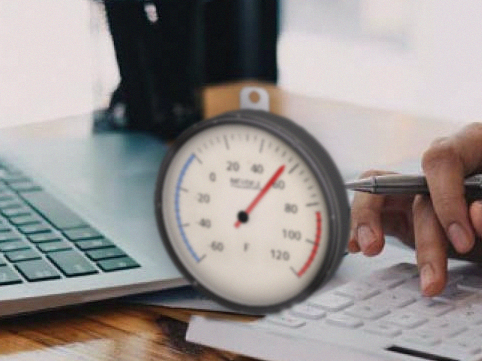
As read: 56°F
